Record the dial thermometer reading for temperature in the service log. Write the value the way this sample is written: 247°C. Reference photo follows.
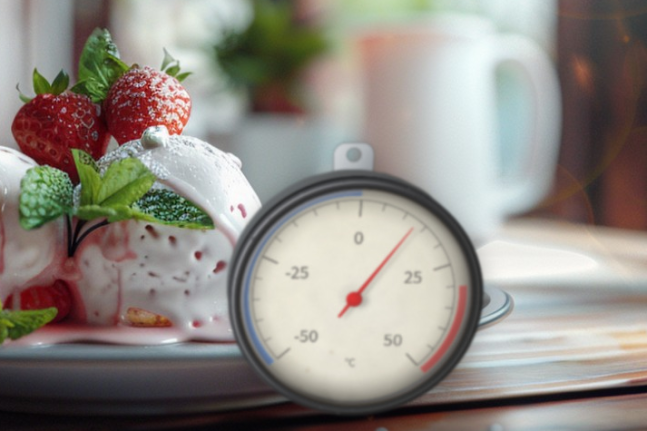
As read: 12.5°C
